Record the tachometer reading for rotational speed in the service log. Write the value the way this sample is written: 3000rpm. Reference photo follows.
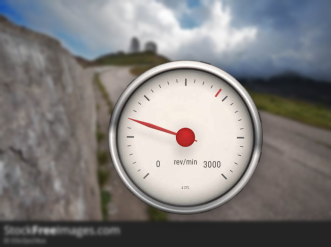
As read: 700rpm
